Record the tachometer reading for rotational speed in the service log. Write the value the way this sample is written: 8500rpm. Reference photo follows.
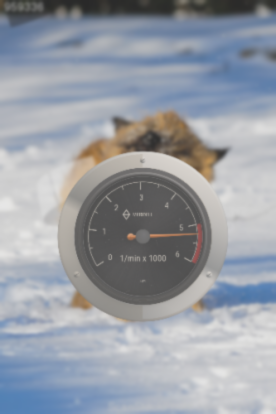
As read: 5250rpm
